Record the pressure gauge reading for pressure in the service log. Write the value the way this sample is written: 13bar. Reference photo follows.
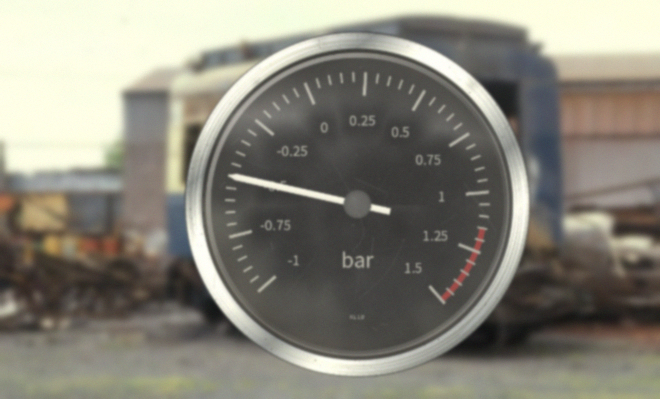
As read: -0.5bar
